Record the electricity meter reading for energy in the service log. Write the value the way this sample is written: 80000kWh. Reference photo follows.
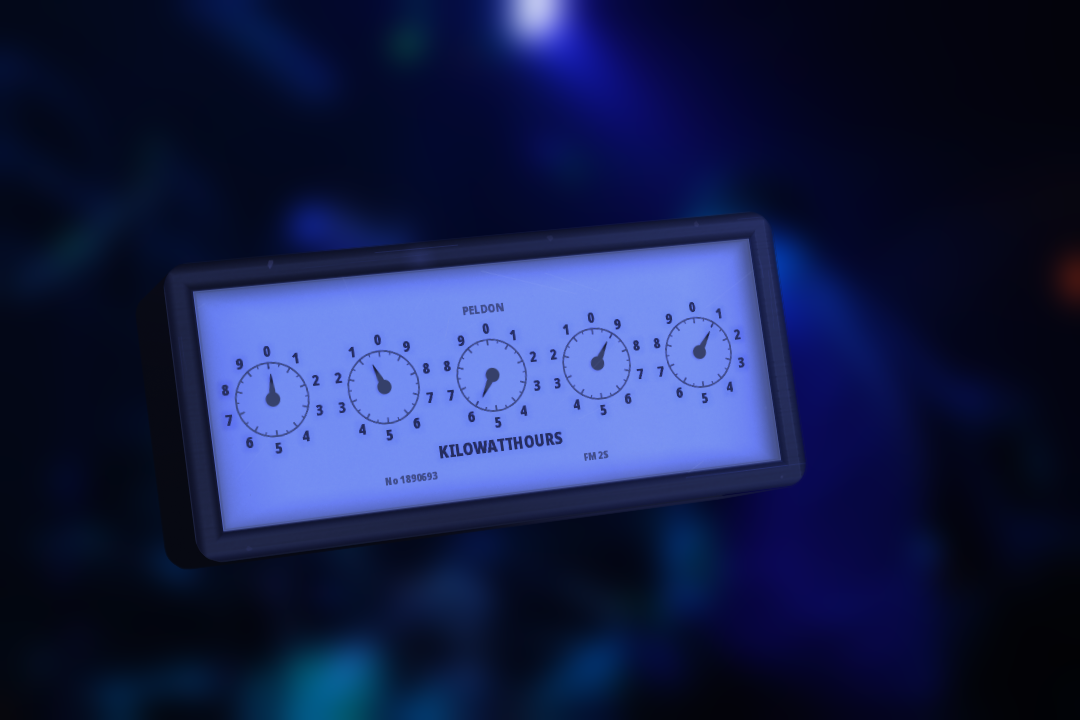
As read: 591kWh
